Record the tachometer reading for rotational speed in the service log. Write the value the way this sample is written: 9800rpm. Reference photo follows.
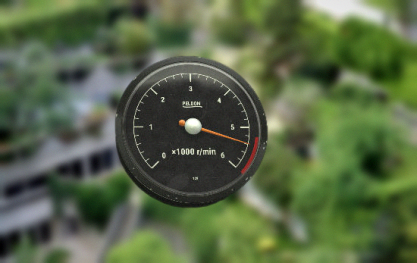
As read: 5400rpm
